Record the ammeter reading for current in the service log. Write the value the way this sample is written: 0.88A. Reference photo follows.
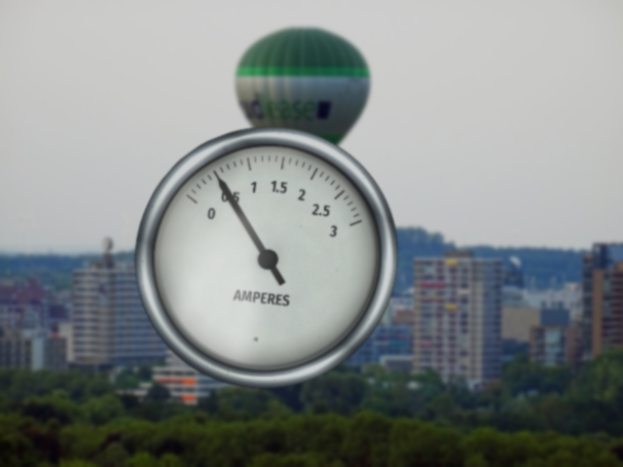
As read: 0.5A
